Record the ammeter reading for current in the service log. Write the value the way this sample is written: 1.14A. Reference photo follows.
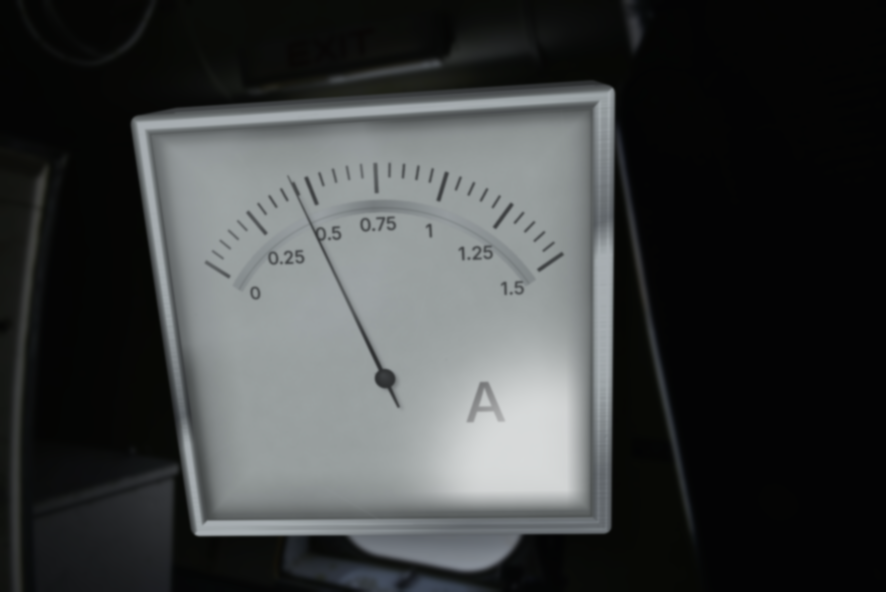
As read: 0.45A
